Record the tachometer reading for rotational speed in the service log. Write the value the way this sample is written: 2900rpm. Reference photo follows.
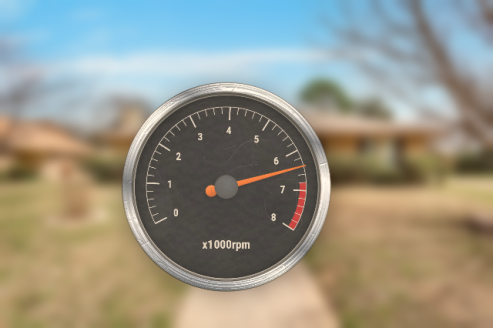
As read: 6400rpm
